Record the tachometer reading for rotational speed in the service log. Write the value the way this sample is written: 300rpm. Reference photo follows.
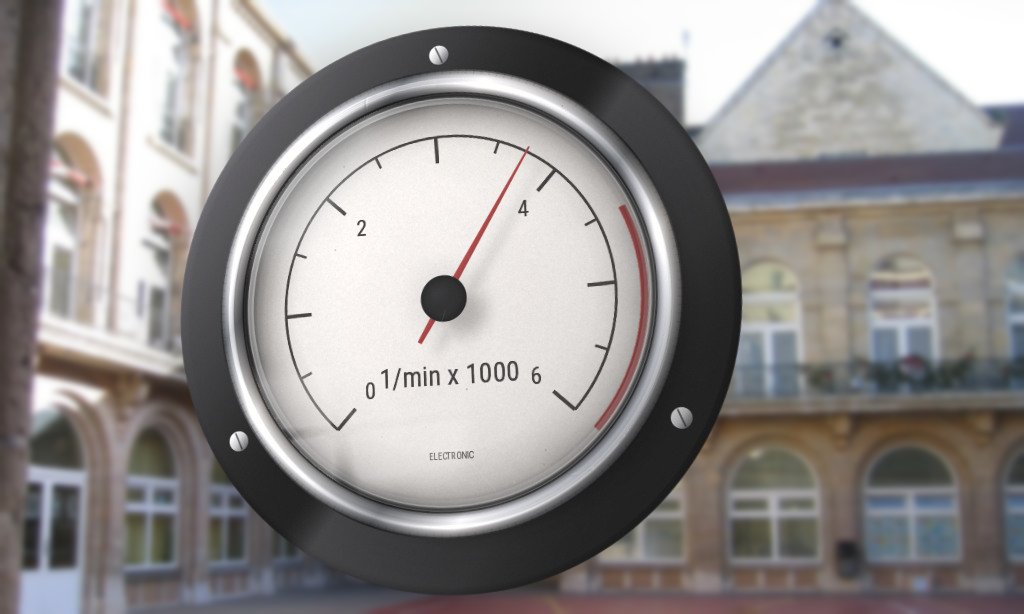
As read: 3750rpm
